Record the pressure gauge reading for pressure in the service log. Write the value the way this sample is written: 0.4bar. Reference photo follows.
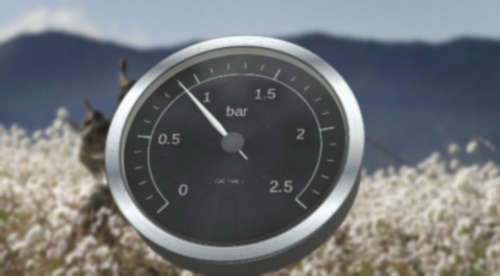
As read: 0.9bar
